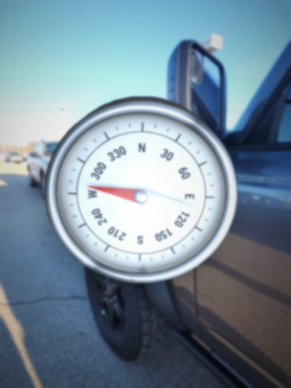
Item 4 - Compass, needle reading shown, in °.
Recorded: 280 °
